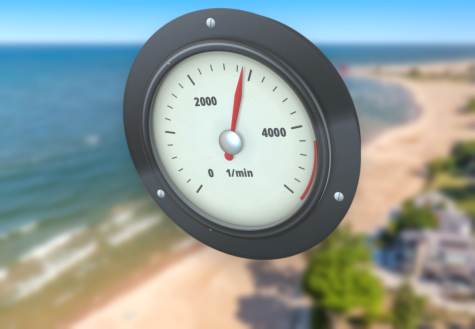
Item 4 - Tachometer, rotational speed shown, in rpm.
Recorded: 2900 rpm
